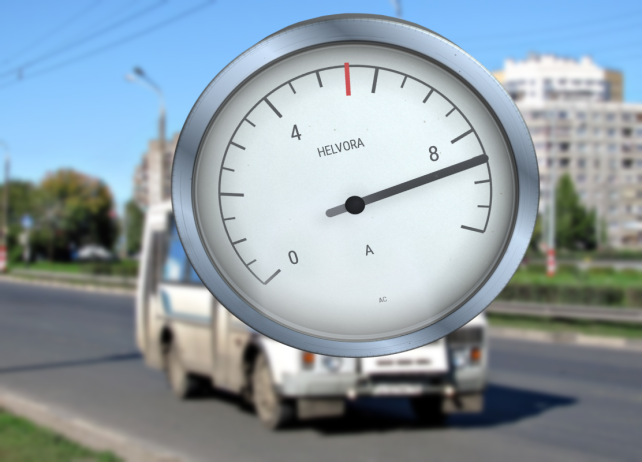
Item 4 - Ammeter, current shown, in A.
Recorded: 8.5 A
